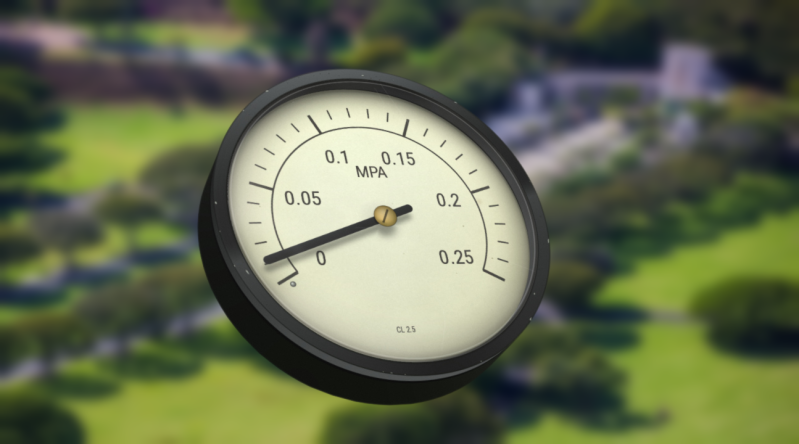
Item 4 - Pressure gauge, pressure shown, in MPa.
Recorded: 0.01 MPa
